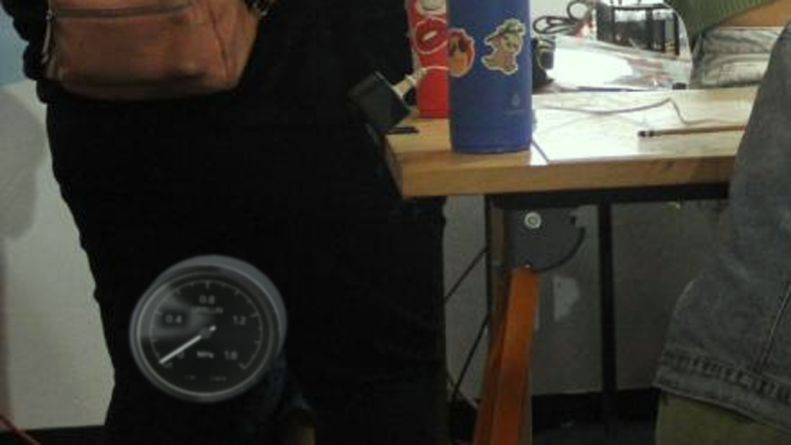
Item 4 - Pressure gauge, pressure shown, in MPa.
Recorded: 0.05 MPa
